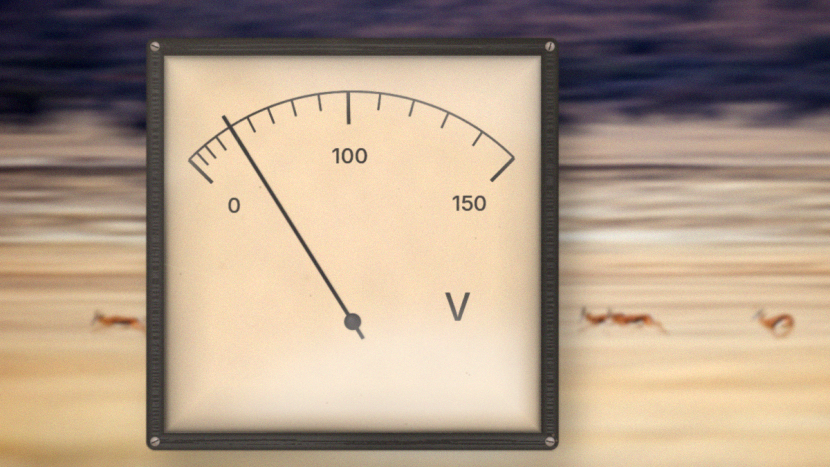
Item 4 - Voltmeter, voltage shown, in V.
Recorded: 50 V
